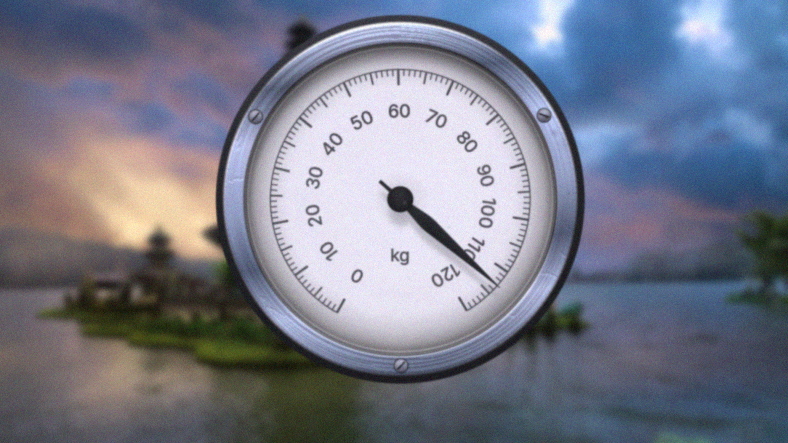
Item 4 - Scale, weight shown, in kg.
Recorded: 113 kg
